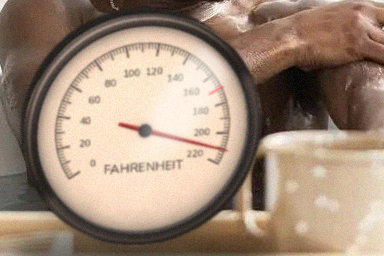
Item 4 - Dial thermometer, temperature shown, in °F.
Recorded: 210 °F
